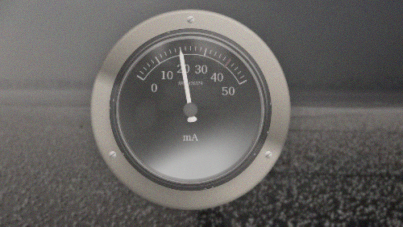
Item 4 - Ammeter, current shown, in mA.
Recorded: 20 mA
